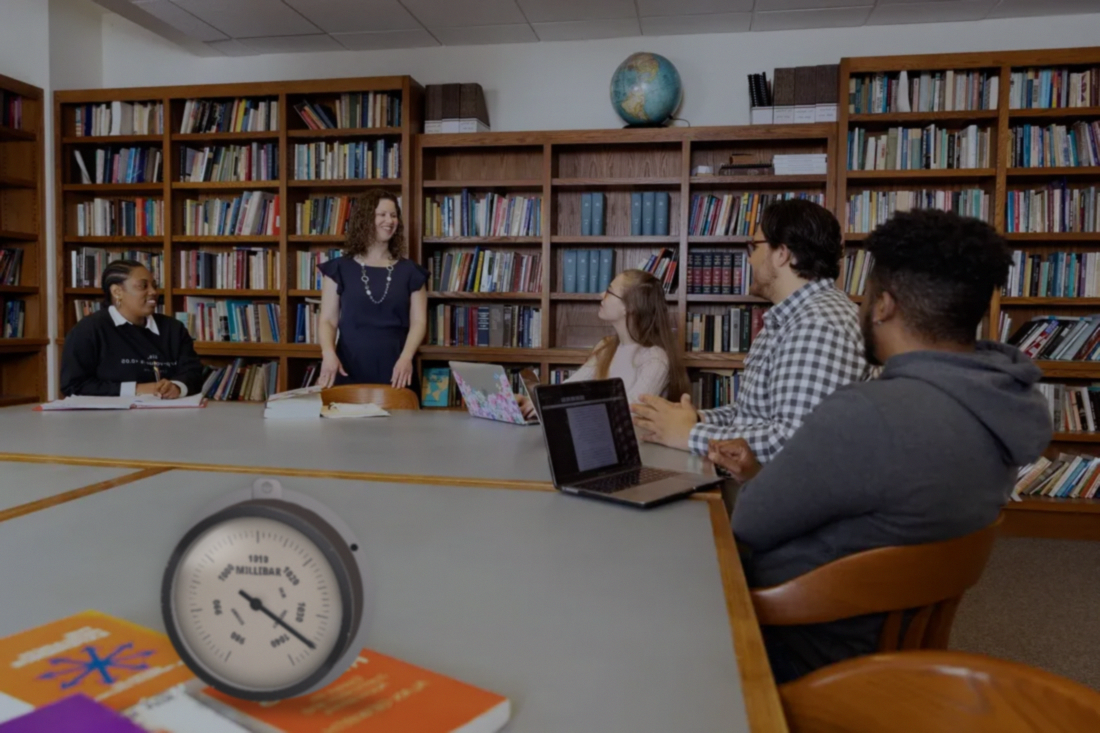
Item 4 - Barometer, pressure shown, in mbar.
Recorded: 1035 mbar
